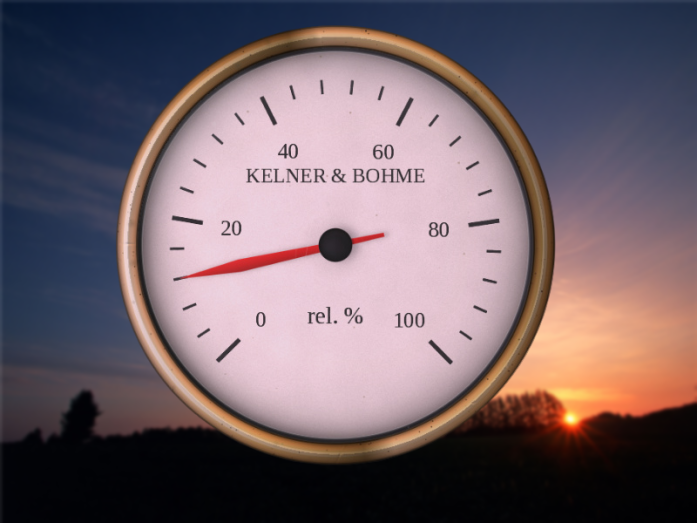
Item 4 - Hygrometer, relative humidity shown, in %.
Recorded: 12 %
